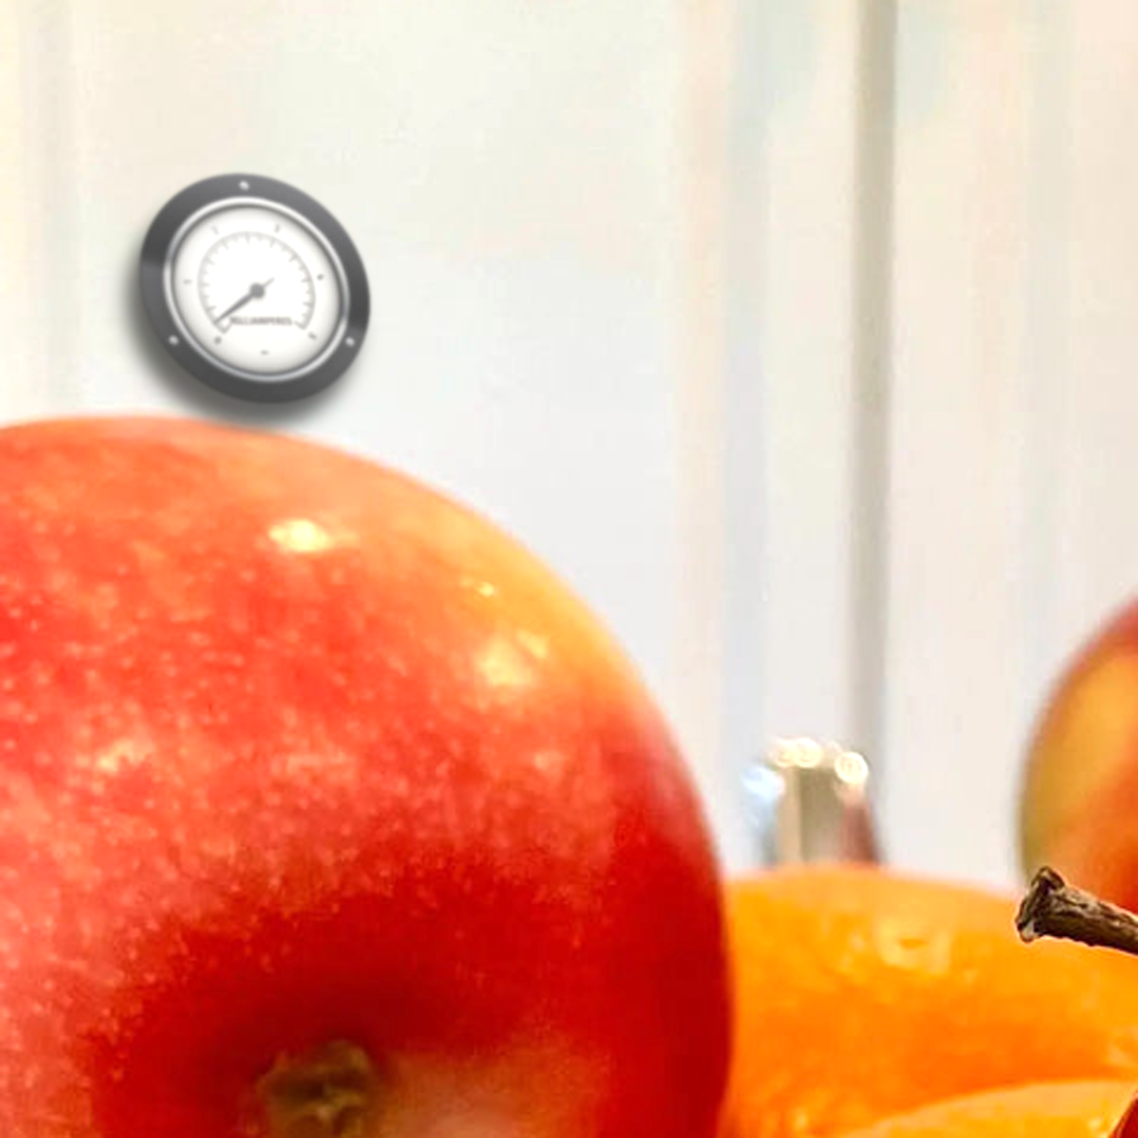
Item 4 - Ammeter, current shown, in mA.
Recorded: 0.25 mA
